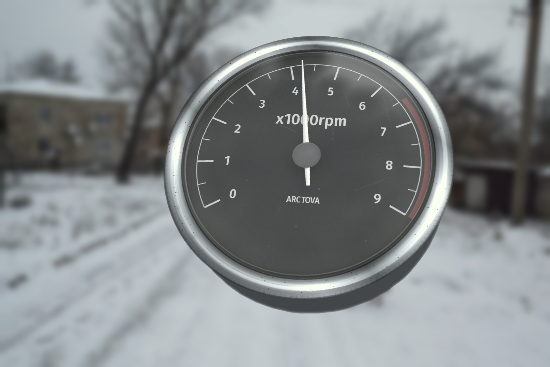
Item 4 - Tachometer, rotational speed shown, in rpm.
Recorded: 4250 rpm
